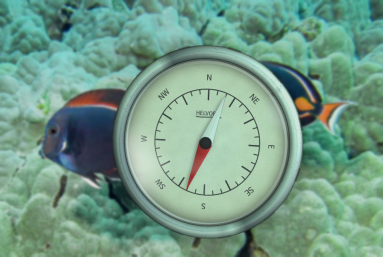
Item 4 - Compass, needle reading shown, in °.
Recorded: 200 °
